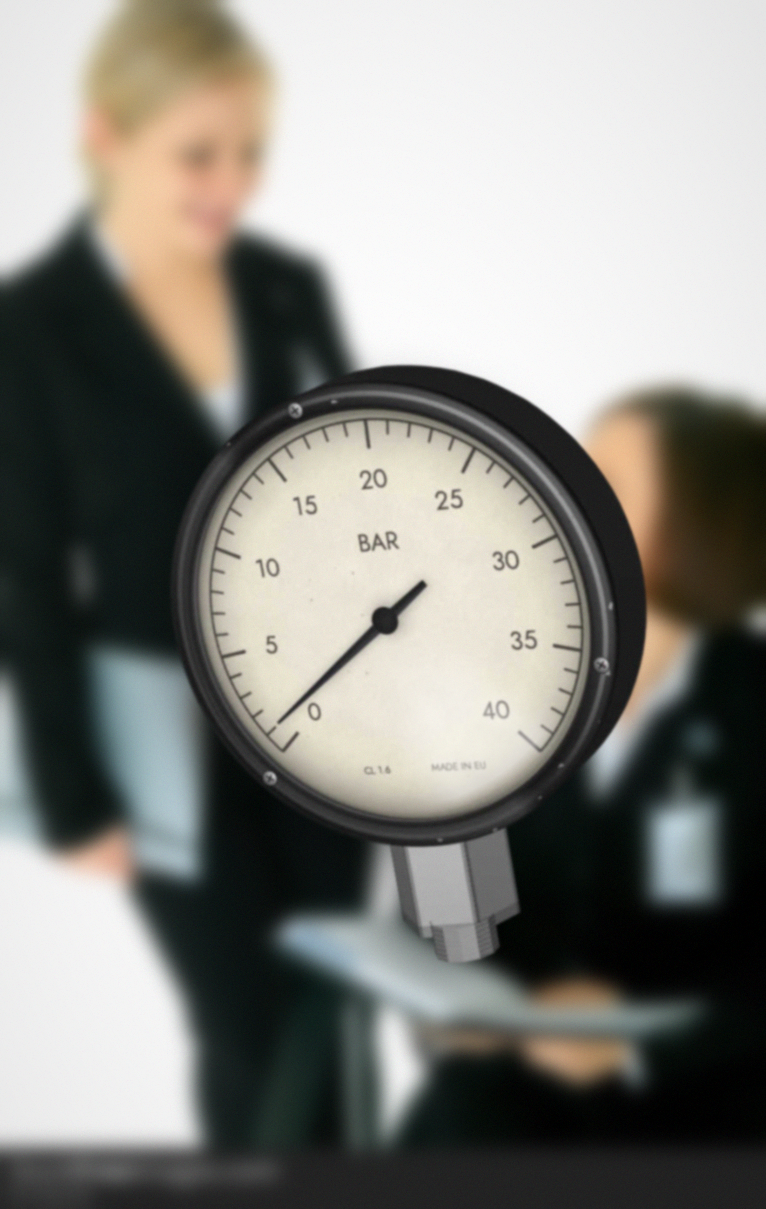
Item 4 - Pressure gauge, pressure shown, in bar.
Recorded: 1 bar
